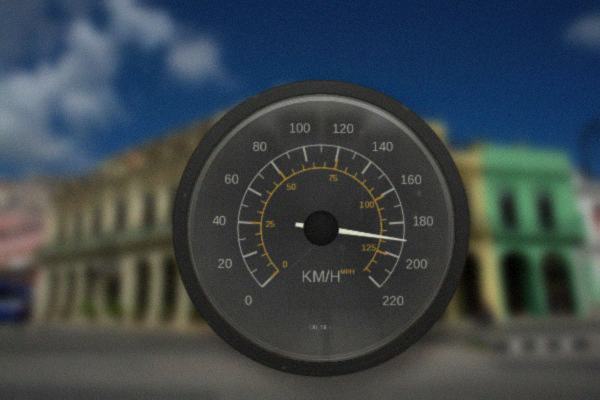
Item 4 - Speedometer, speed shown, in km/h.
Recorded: 190 km/h
